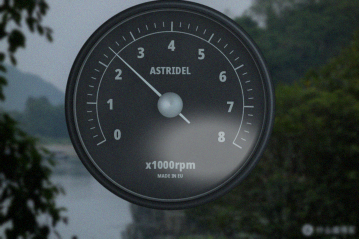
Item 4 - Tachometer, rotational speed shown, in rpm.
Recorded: 2400 rpm
